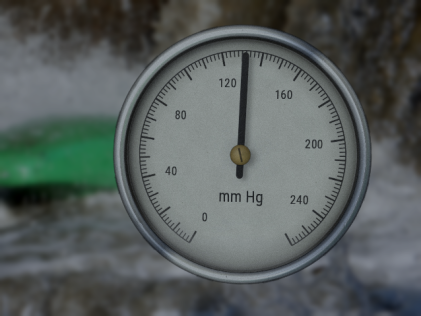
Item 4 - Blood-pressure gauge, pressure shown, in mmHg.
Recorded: 132 mmHg
